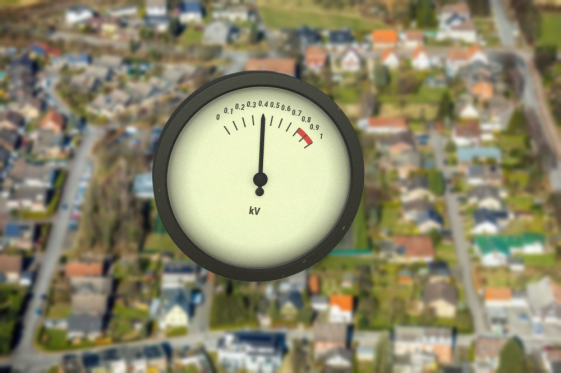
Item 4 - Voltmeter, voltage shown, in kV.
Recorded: 0.4 kV
